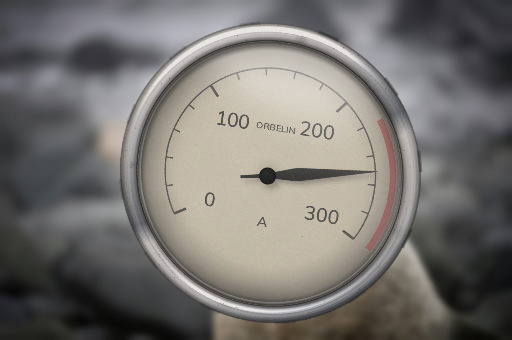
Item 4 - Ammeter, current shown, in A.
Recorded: 250 A
